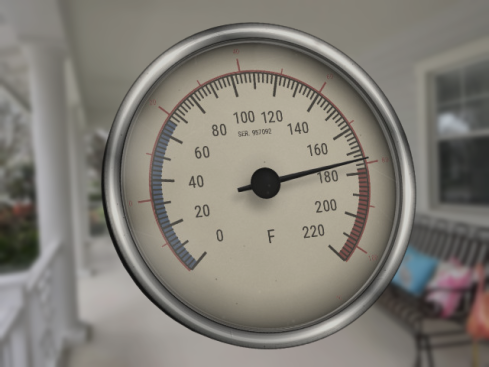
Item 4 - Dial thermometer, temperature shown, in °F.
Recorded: 174 °F
